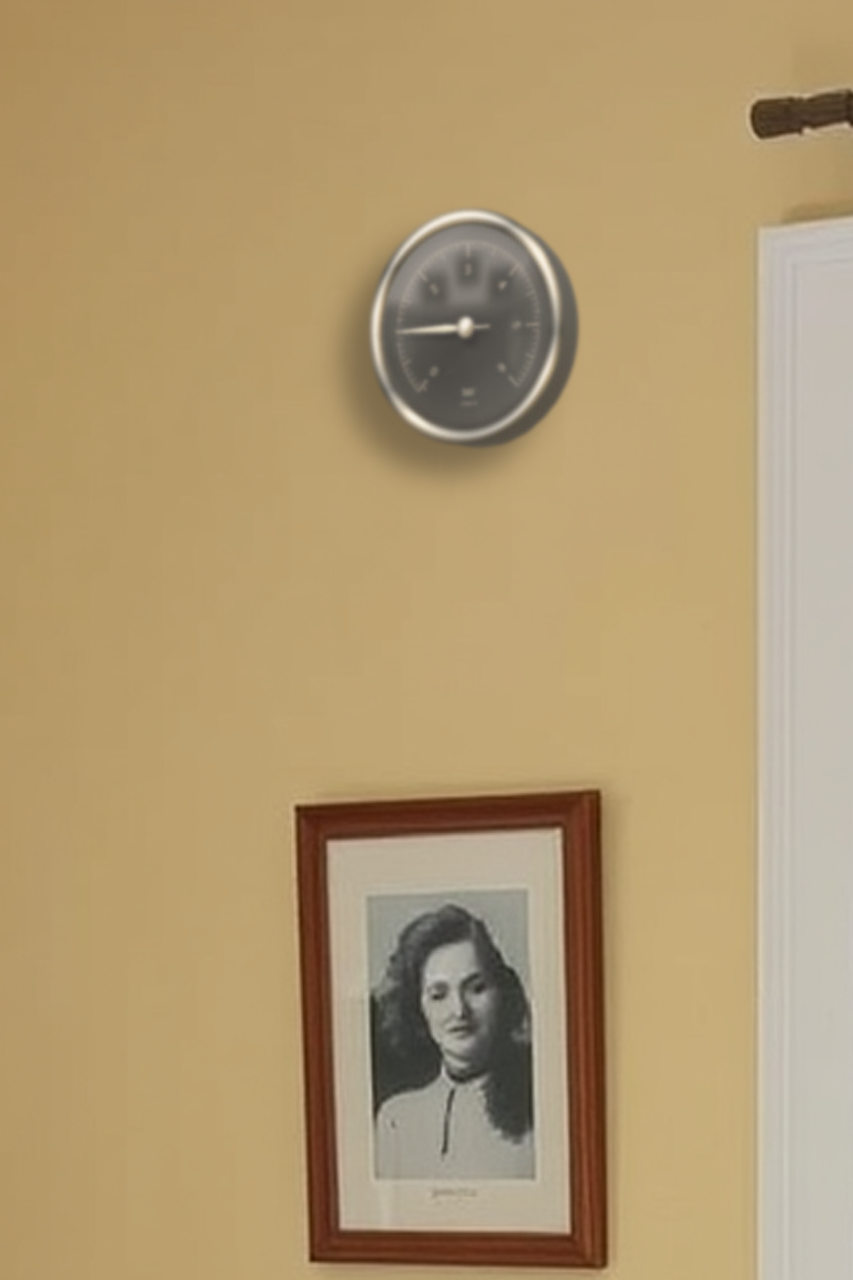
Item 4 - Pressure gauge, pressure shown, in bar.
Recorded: 1 bar
